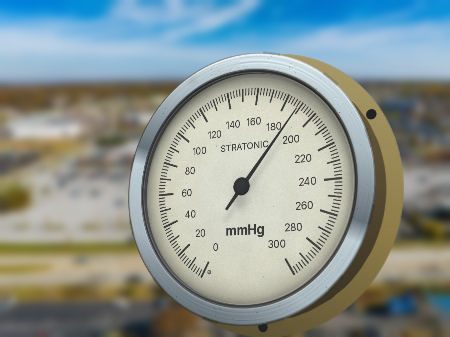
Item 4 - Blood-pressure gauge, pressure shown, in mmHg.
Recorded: 190 mmHg
